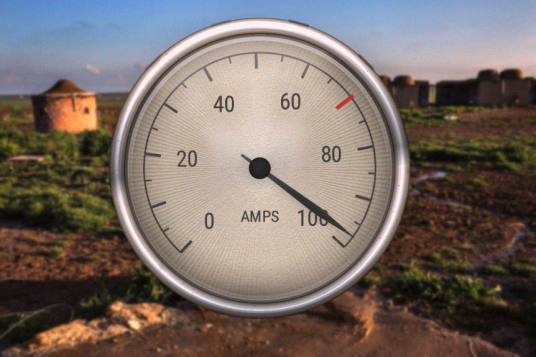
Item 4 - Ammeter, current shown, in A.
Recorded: 97.5 A
